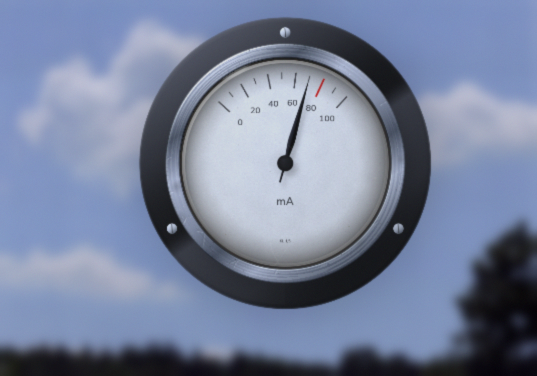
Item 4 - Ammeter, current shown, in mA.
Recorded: 70 mA
